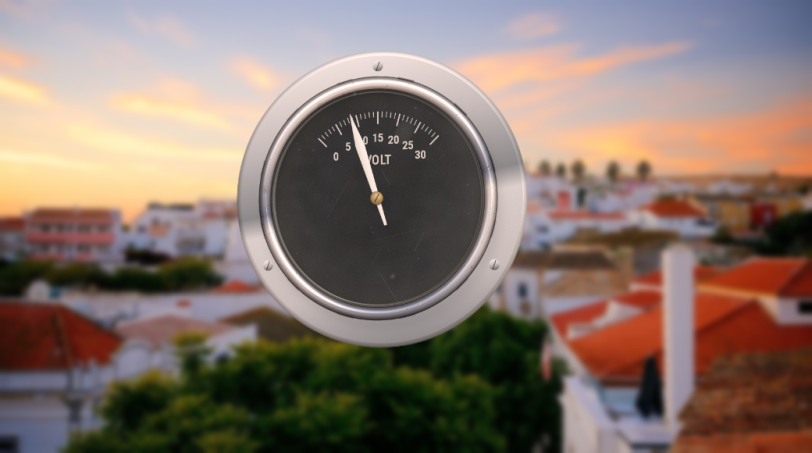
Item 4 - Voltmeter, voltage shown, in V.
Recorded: 9 V
